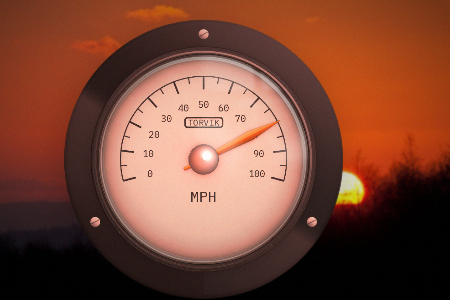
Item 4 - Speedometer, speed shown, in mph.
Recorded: 80 mph
